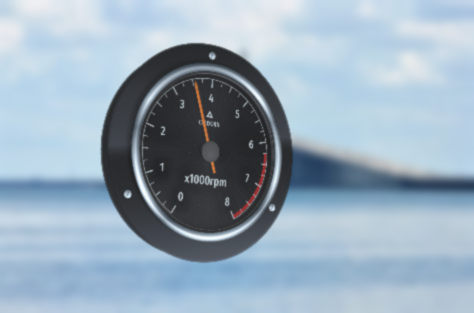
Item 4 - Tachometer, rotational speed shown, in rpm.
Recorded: 3500 rpm
